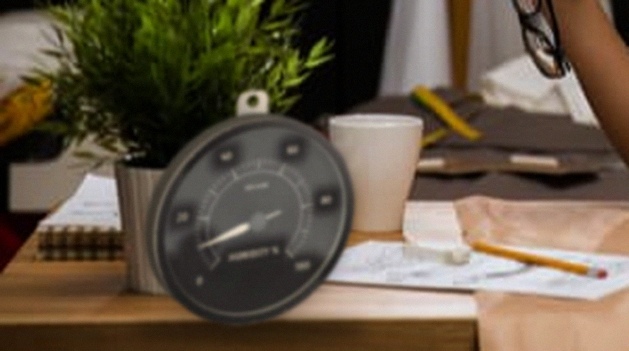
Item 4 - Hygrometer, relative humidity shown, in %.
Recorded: 10 %
